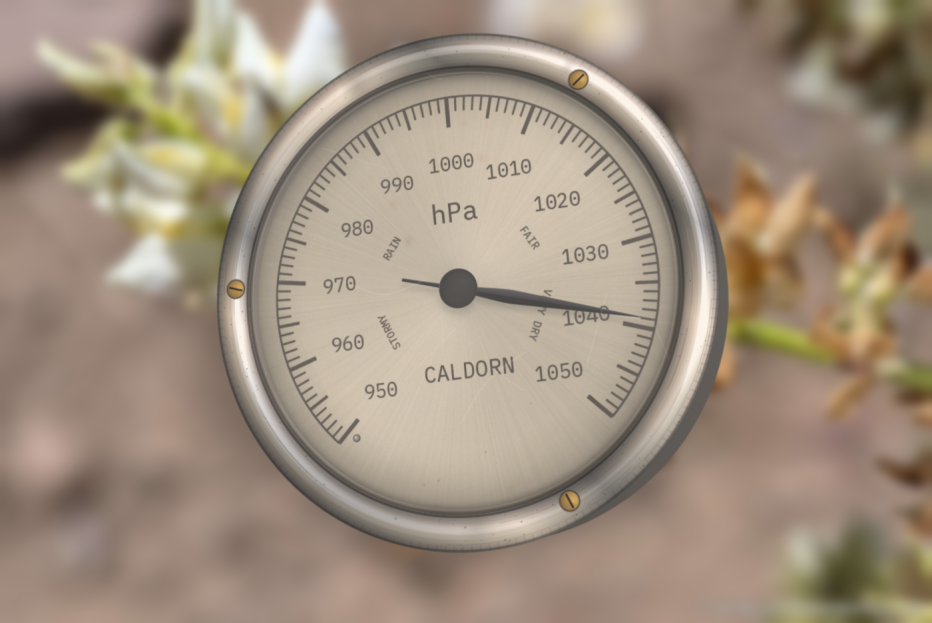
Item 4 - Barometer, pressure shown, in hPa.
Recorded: 1039 hPa
